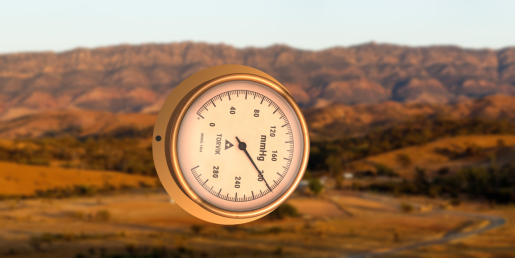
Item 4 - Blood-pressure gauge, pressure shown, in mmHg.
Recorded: 200 mmHg
